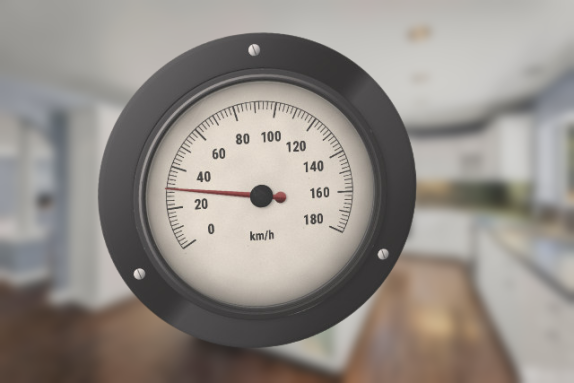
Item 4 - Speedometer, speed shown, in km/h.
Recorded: 30 km/h
